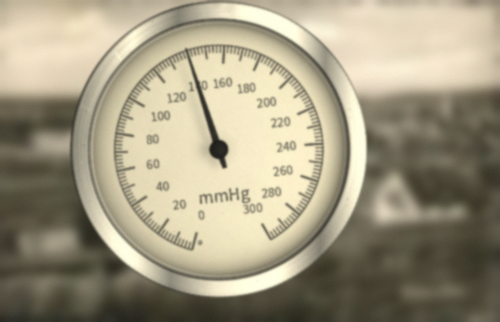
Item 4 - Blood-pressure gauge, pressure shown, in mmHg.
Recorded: 140 mmHg
